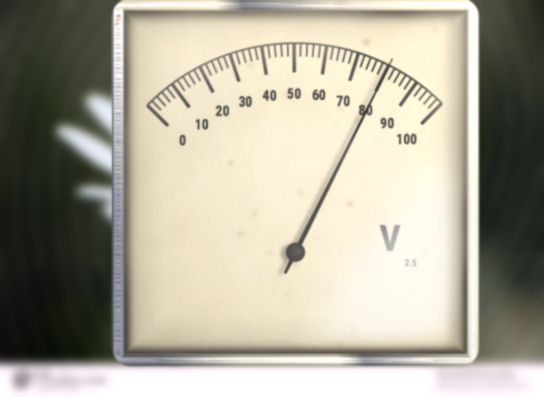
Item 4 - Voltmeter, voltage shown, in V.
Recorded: 80 V
